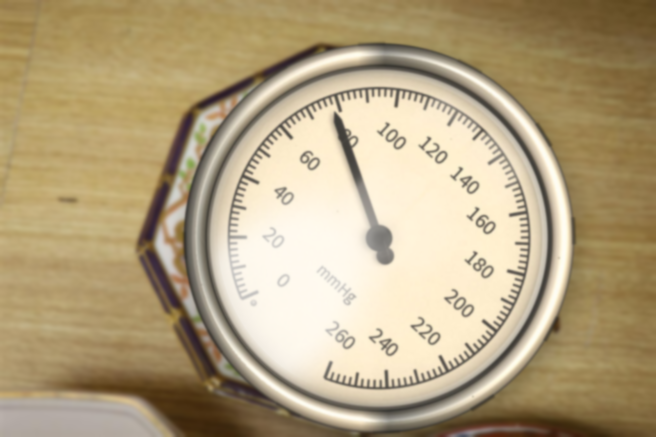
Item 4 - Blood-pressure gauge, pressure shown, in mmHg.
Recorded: 78 mmHg
